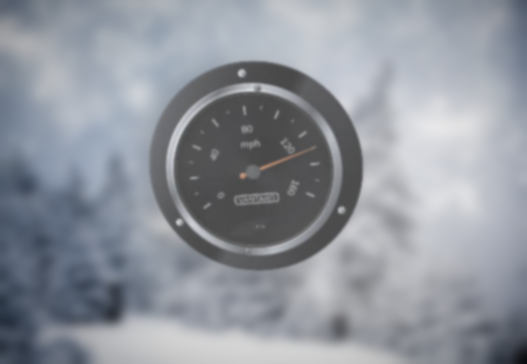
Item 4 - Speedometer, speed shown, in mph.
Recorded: 130 mph
